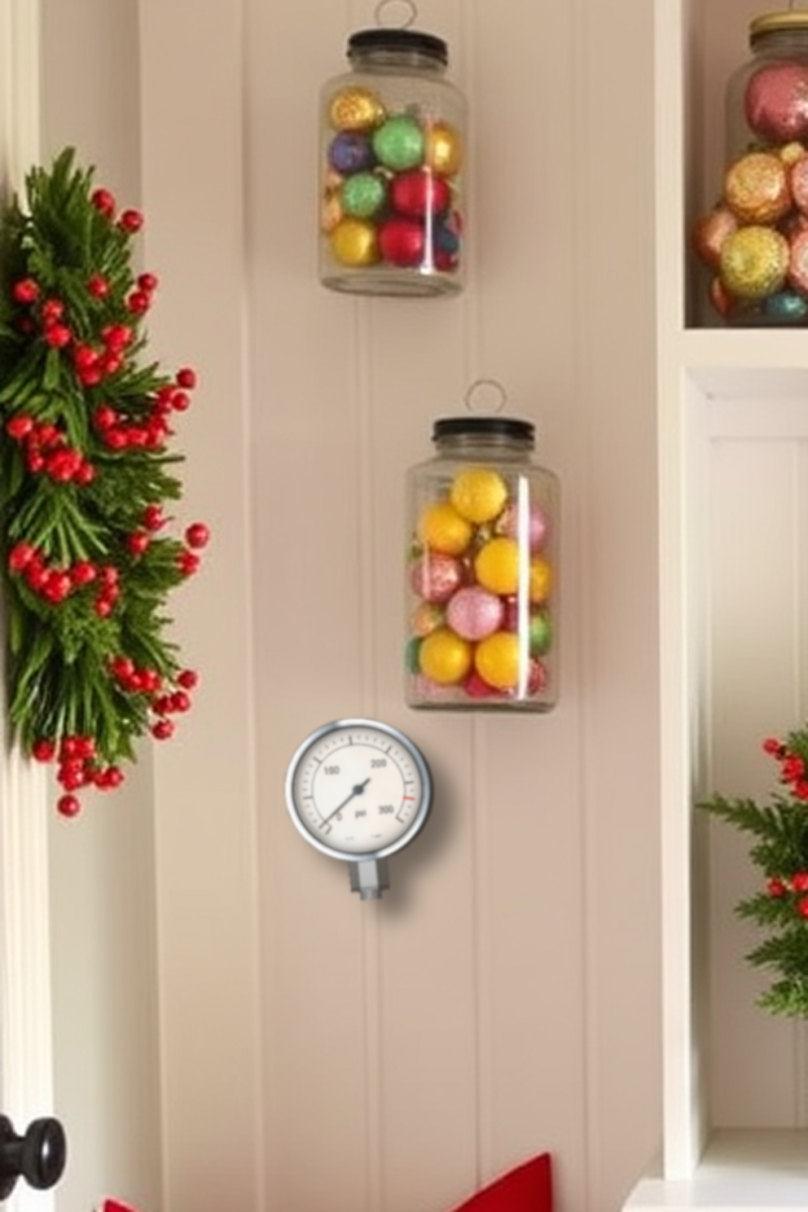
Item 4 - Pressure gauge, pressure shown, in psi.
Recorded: 10 psi
